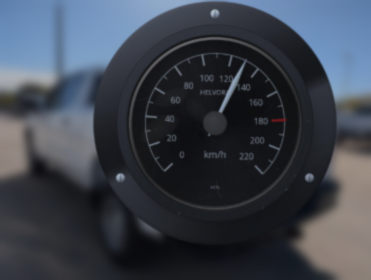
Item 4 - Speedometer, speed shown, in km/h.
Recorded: 130 km/h
